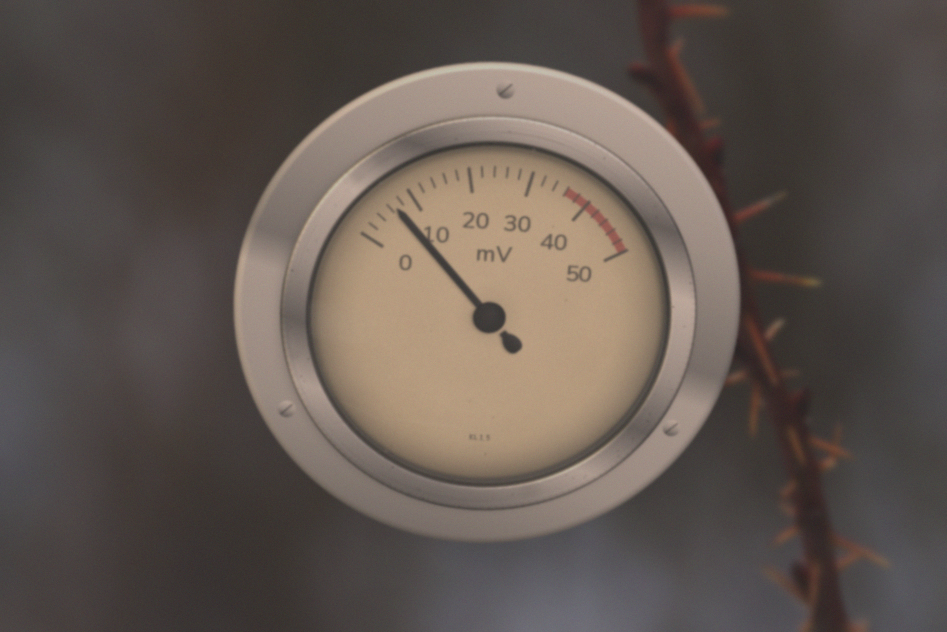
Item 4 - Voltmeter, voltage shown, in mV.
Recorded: 7 mV
